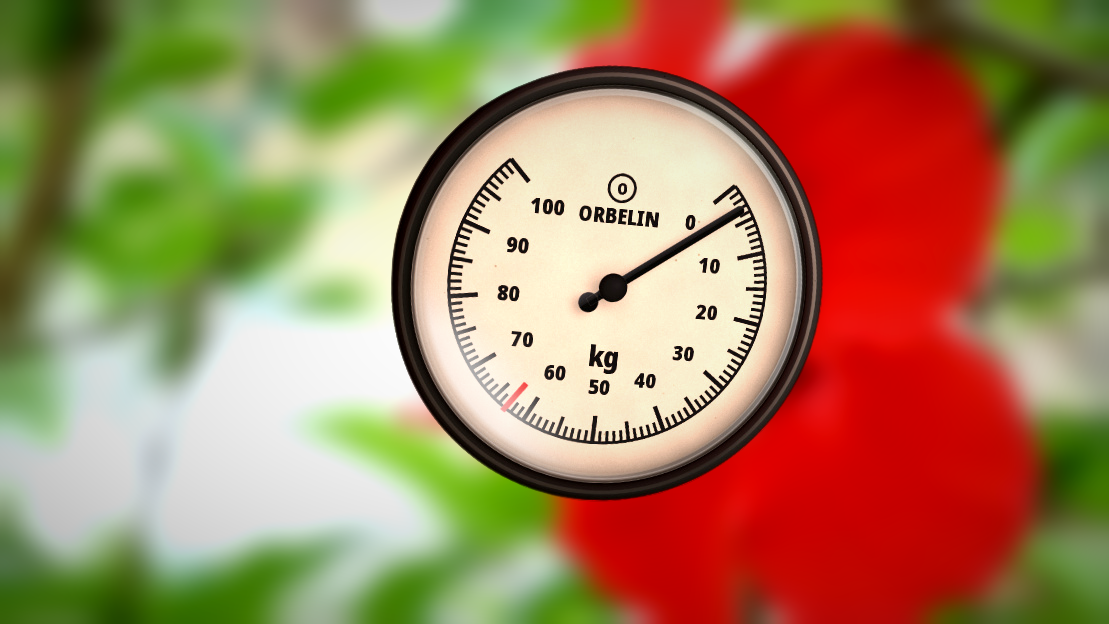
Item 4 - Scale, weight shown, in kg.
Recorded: 3 kg
